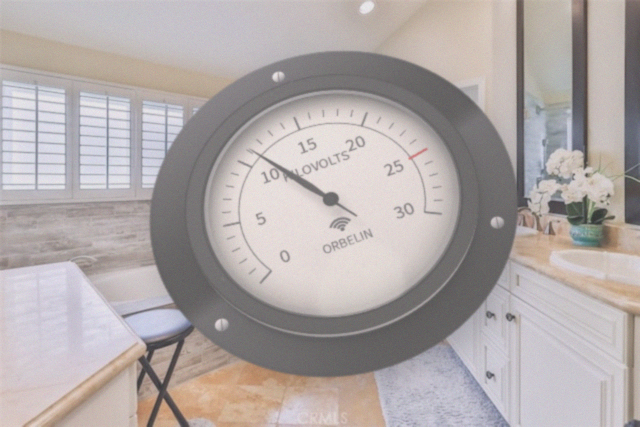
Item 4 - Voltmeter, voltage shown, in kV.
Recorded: 11 kV
